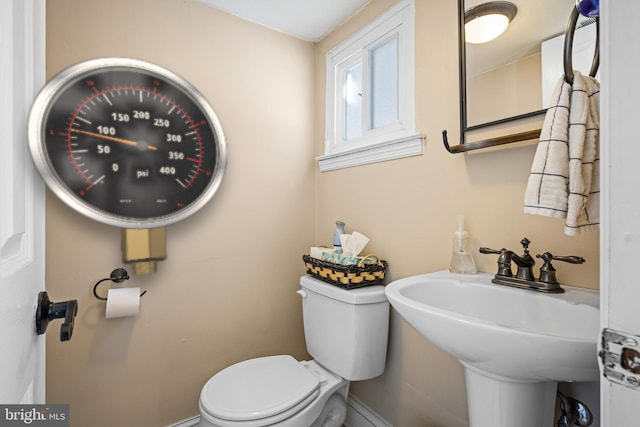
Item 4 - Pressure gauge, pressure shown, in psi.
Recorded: 80 psi
